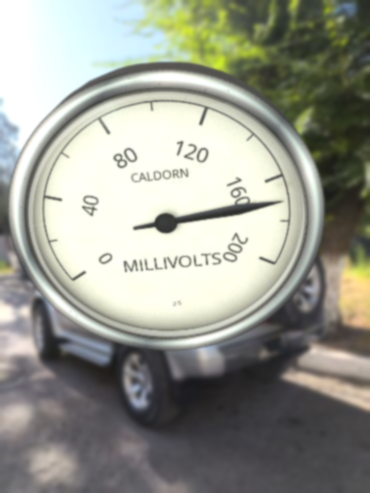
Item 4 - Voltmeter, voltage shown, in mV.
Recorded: 170 mV
